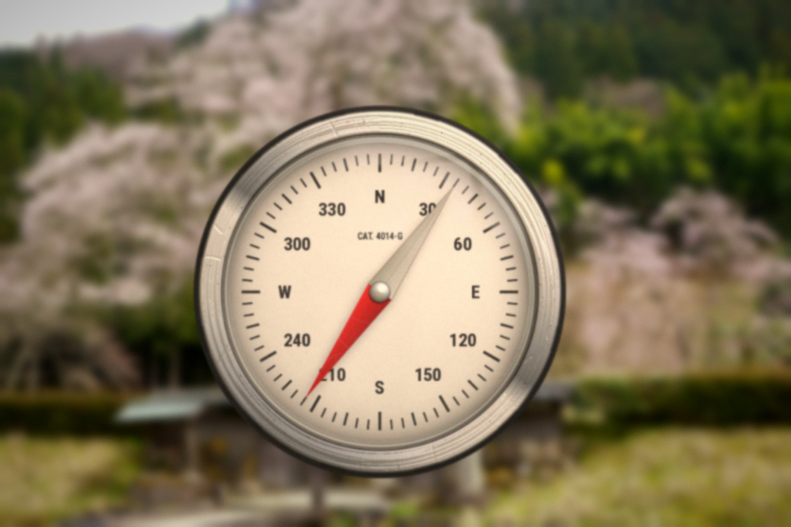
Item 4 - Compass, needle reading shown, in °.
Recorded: 215 °
